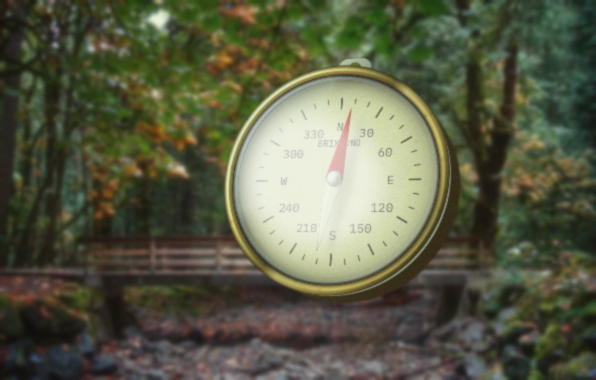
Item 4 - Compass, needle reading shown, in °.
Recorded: 10 °
